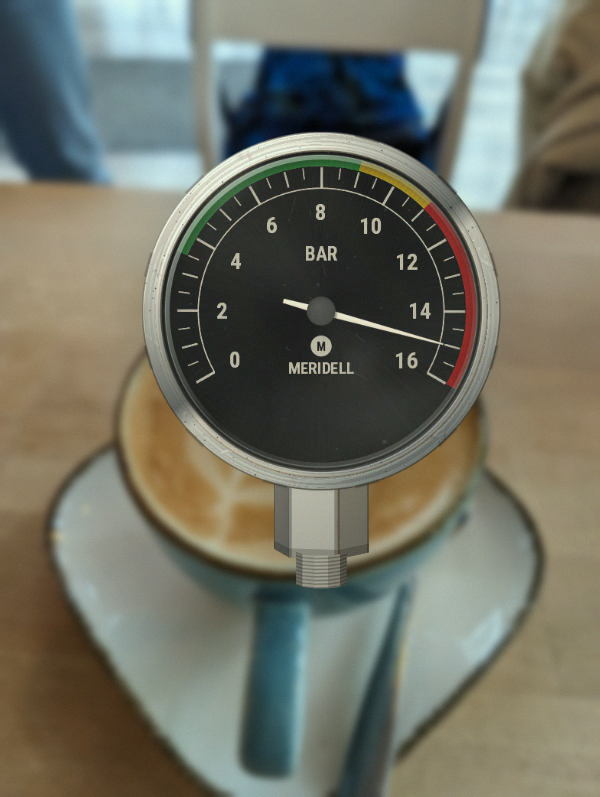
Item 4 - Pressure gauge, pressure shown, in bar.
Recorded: 15 bar
